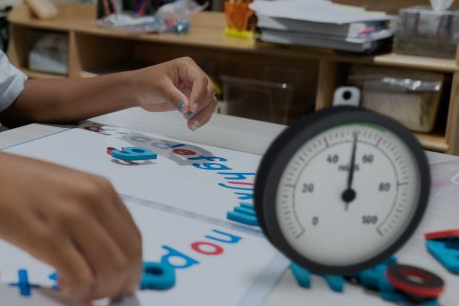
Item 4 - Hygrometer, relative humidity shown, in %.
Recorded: 50 %
